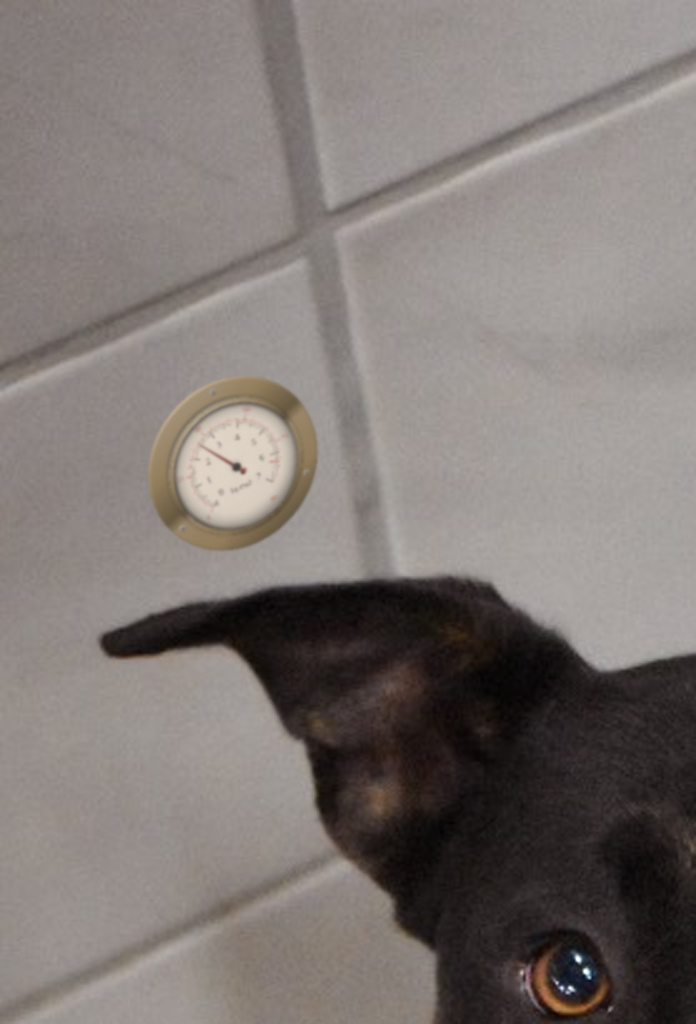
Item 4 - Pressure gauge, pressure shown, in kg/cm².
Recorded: 2.5 kg/cm²
